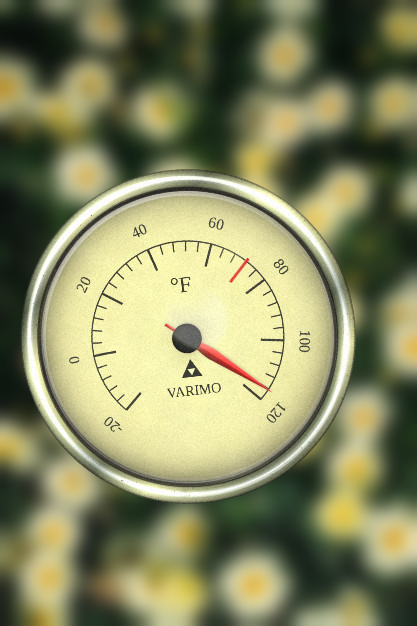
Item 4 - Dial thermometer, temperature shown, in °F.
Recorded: 116 °F
